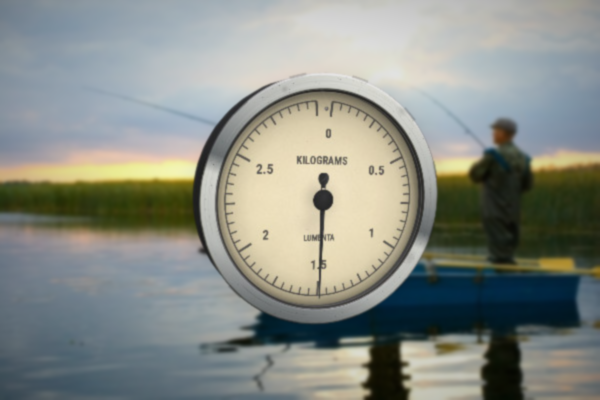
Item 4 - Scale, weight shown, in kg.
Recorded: 1.5 kg
